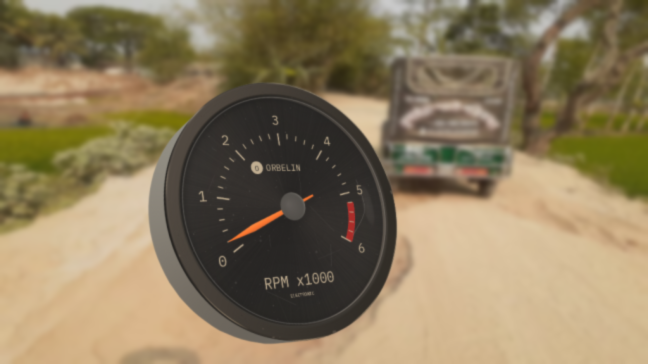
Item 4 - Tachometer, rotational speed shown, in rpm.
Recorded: 200 rpm
